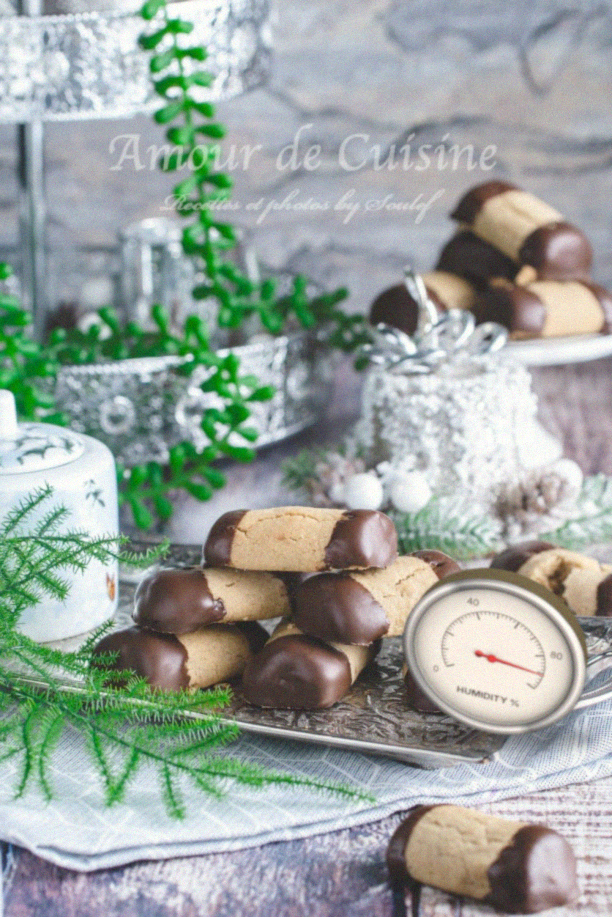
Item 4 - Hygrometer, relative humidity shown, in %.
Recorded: 90 %
